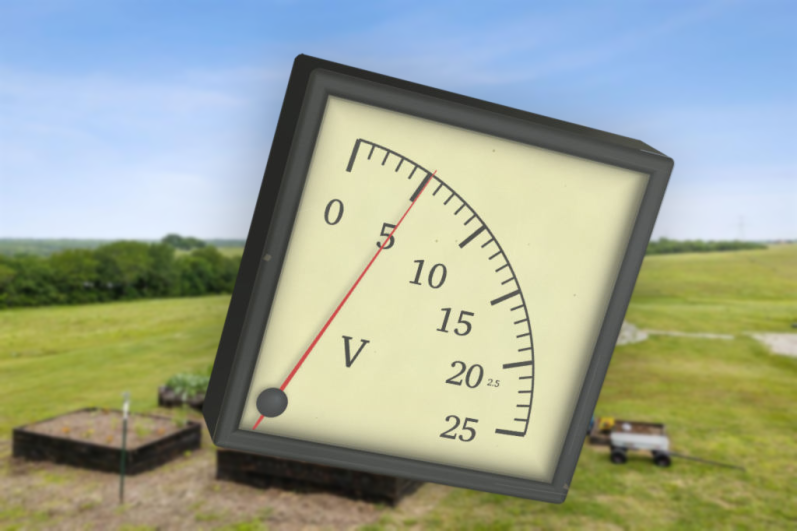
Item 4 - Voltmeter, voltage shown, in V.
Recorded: 5 V
